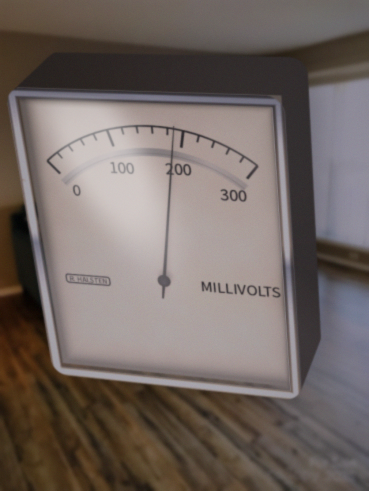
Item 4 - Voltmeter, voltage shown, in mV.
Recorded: 190 mV
